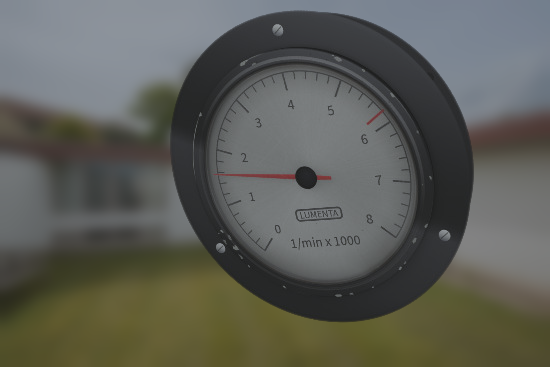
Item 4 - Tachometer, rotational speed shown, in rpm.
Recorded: 1600 rpm
